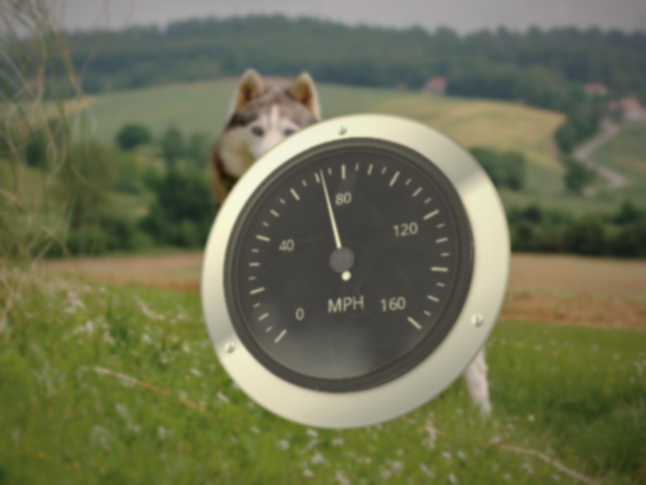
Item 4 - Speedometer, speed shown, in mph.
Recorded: 72.5 mph
